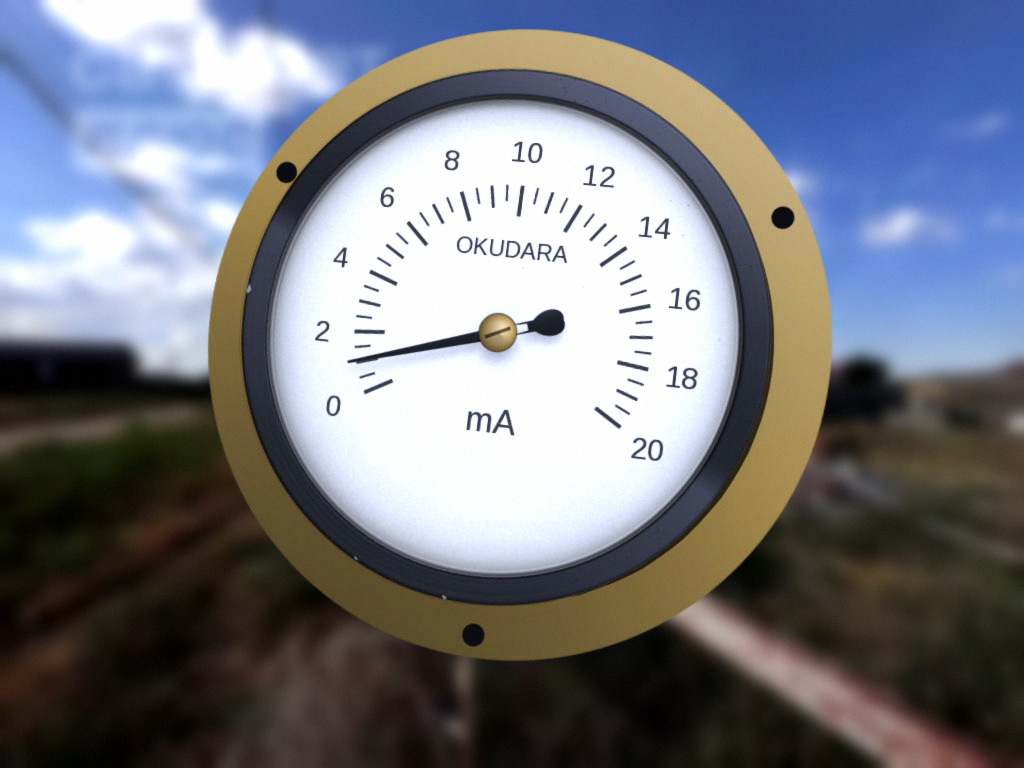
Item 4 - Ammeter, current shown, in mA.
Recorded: 1 mA
